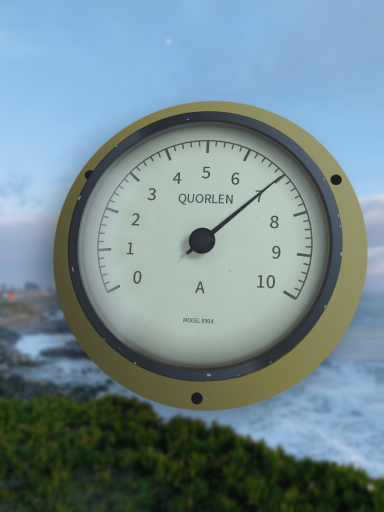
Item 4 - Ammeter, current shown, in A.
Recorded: 7 A
